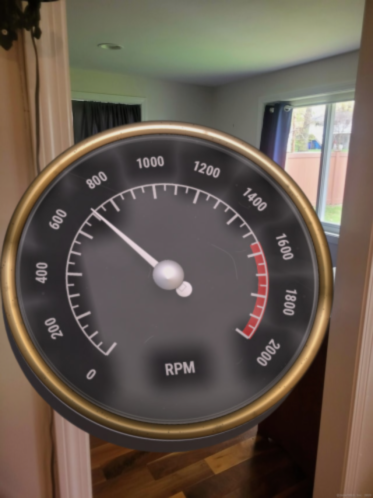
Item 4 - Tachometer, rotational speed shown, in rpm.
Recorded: 700 rpm
